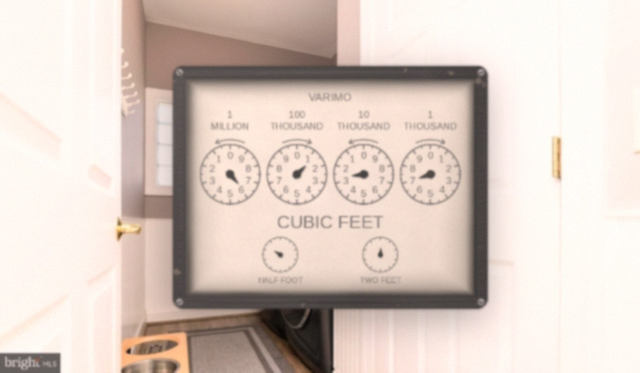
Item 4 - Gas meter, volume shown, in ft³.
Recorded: 612700 ft³
